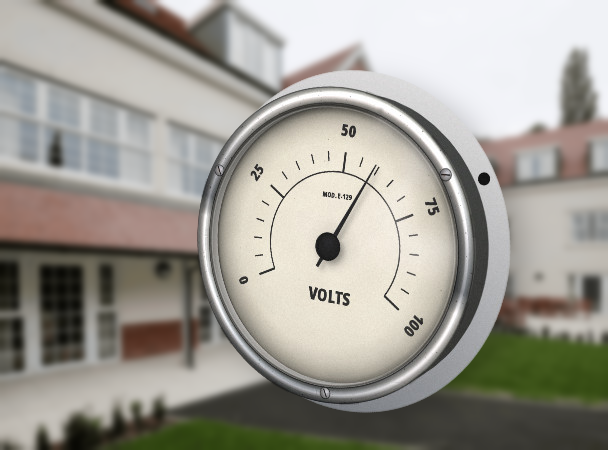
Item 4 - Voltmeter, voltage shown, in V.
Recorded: 60 V
